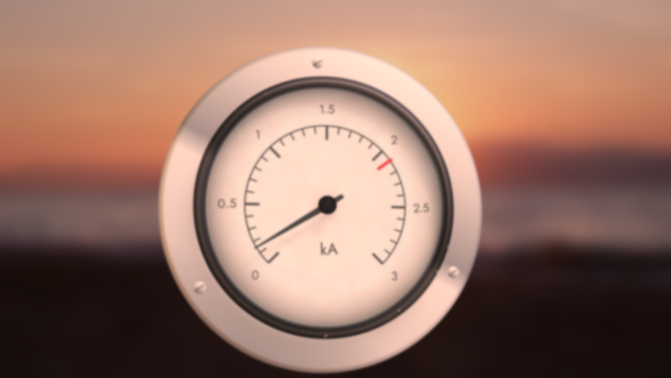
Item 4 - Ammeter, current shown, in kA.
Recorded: 0.15 kA
